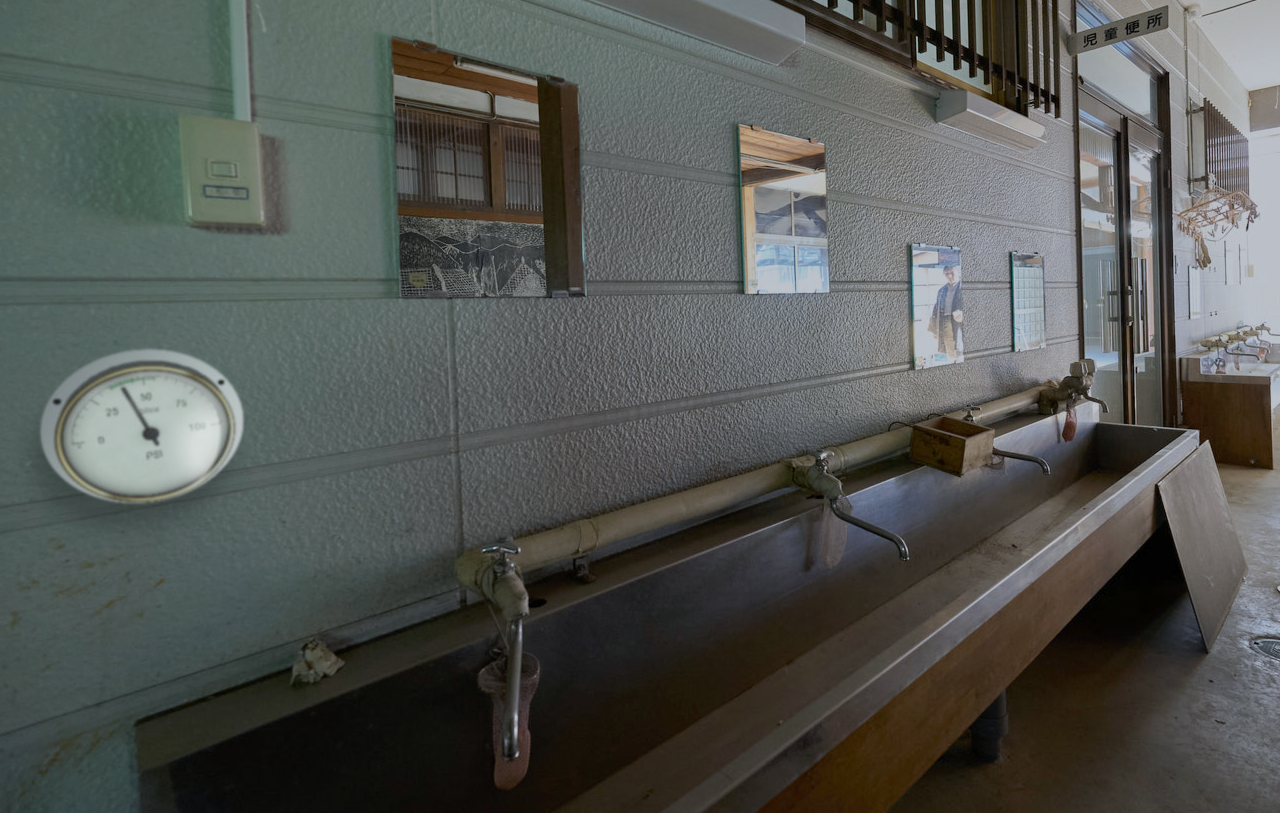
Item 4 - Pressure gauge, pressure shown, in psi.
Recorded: 40 psi
